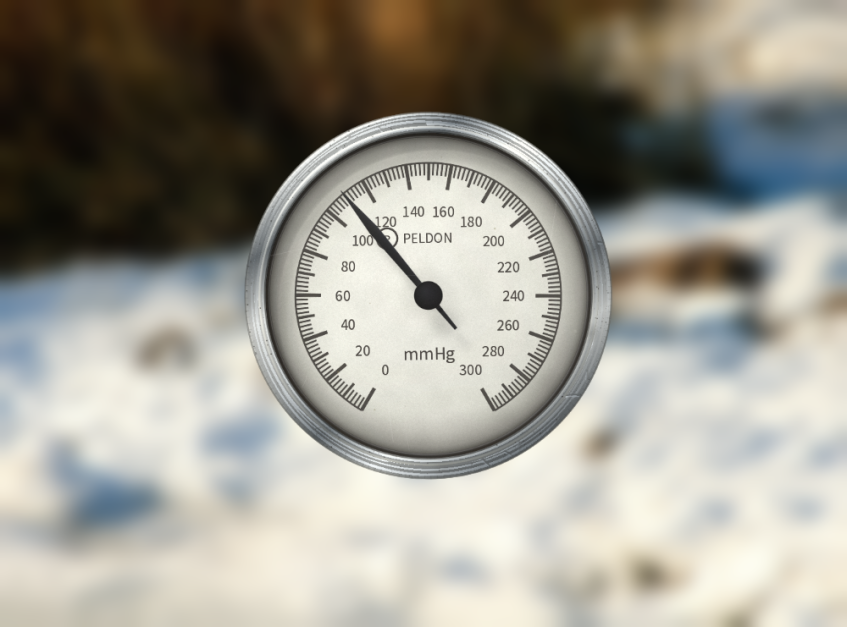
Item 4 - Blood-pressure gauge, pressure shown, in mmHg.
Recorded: 110 mmHg
